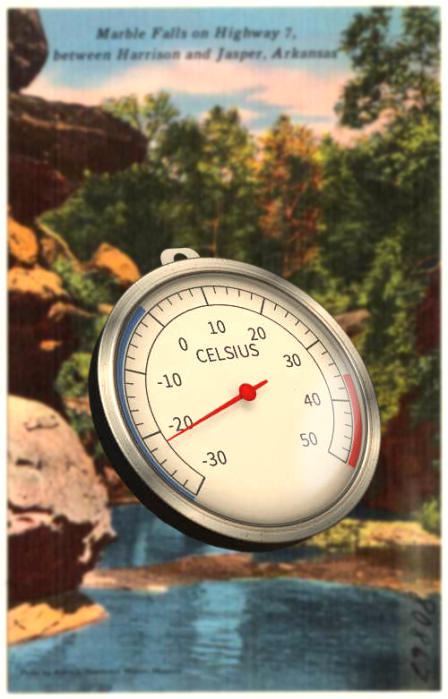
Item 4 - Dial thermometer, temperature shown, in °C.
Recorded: -22 °C
